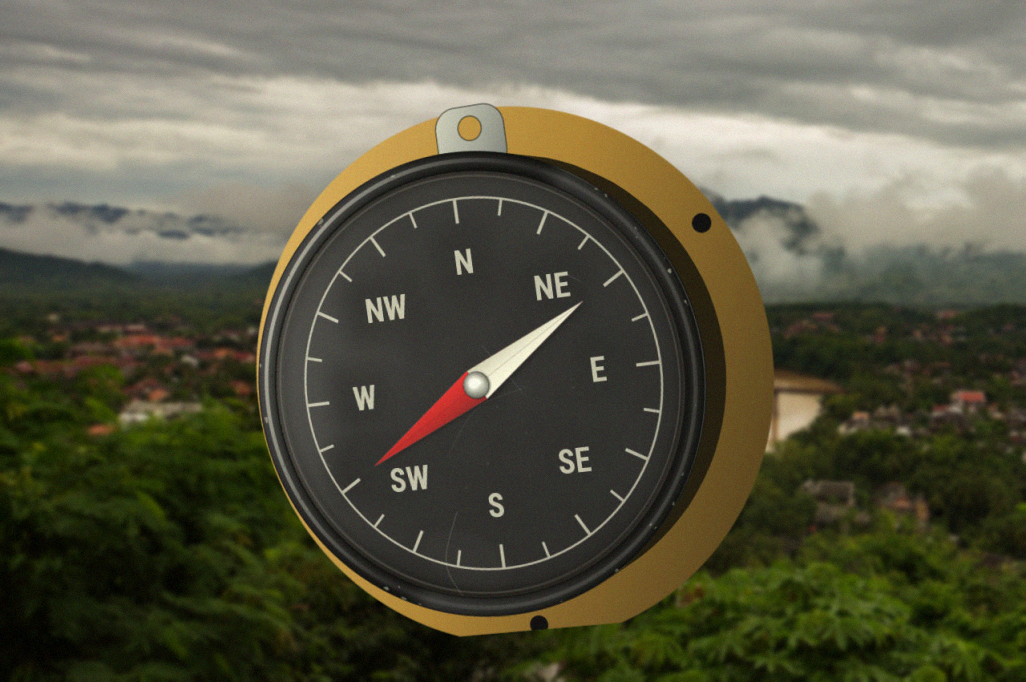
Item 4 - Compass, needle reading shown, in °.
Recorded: 240 °
